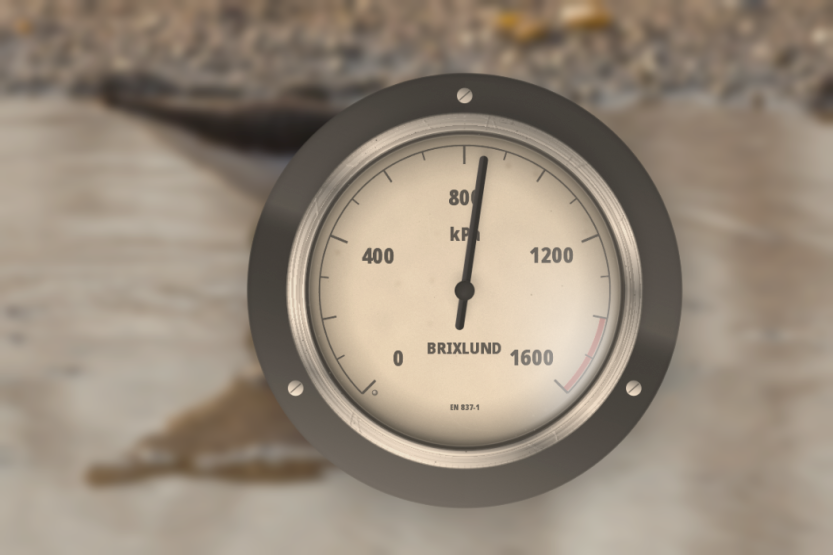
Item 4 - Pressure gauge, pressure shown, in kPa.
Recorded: 850 kPa
